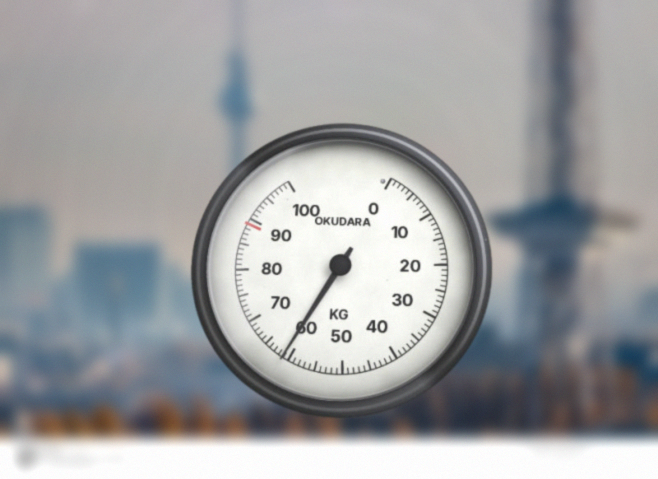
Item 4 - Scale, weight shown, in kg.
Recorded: 61 kg
